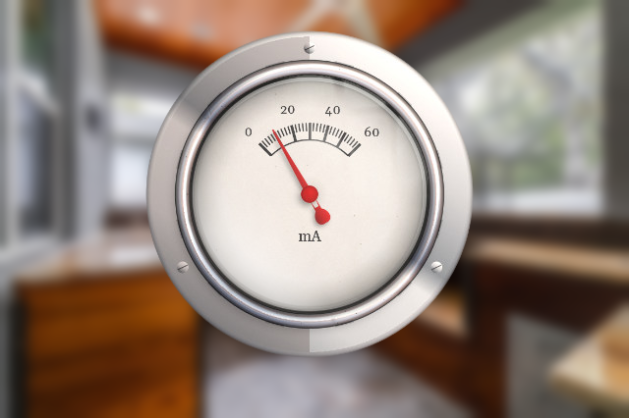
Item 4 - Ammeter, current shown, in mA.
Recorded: 10 mA
